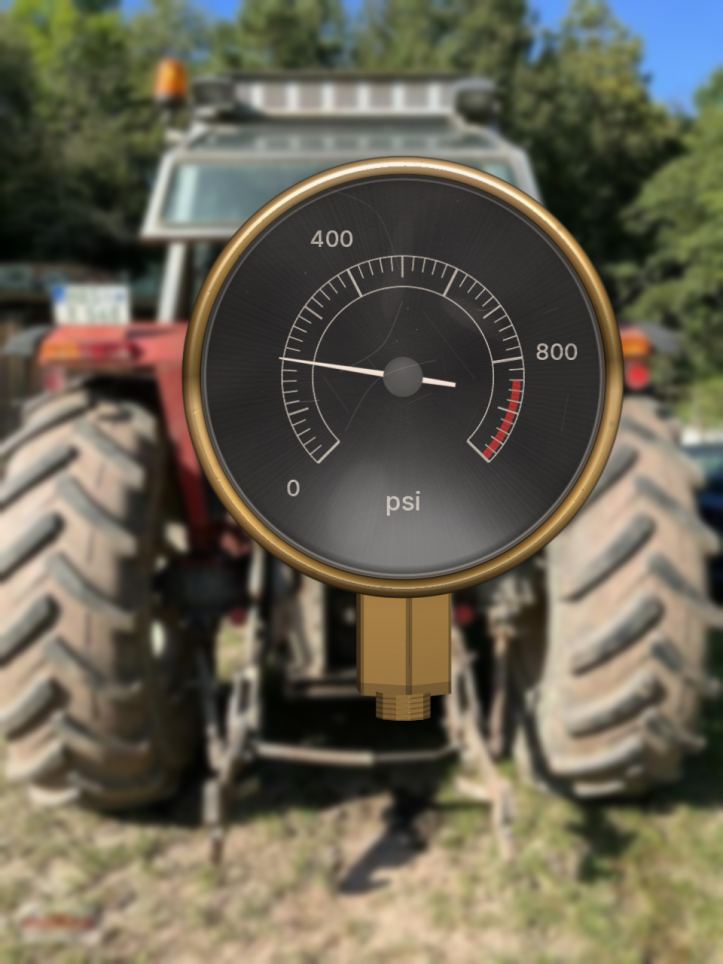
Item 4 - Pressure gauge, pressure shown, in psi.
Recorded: 200 psi
